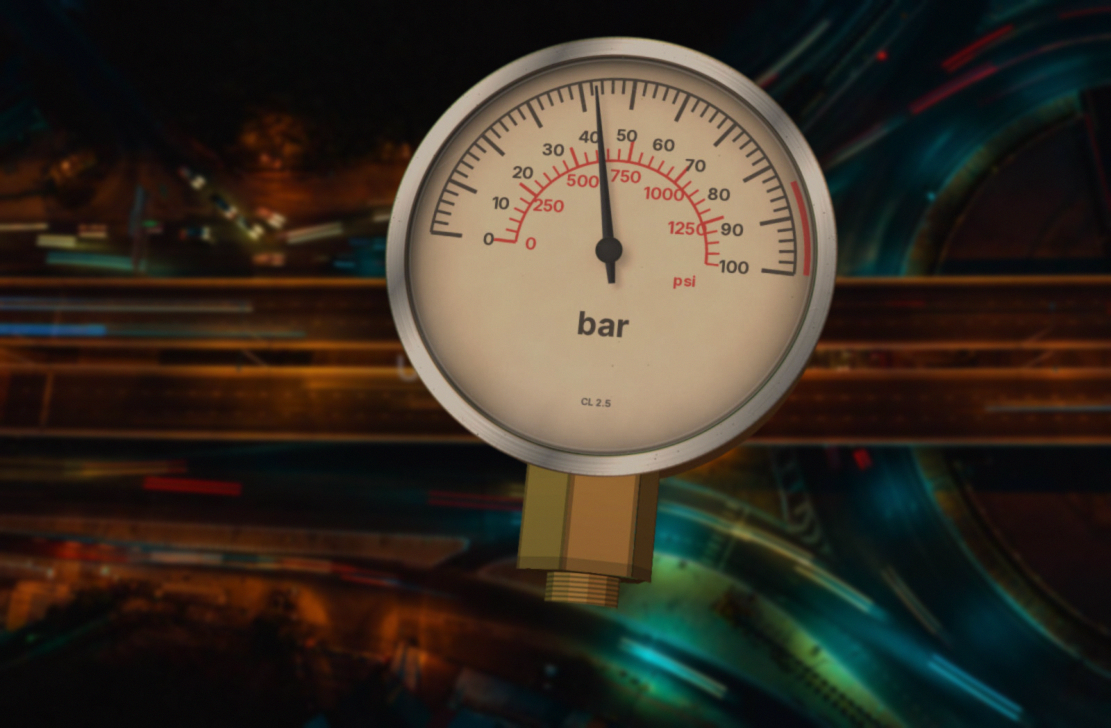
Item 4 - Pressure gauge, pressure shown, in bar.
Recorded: 43 bar
